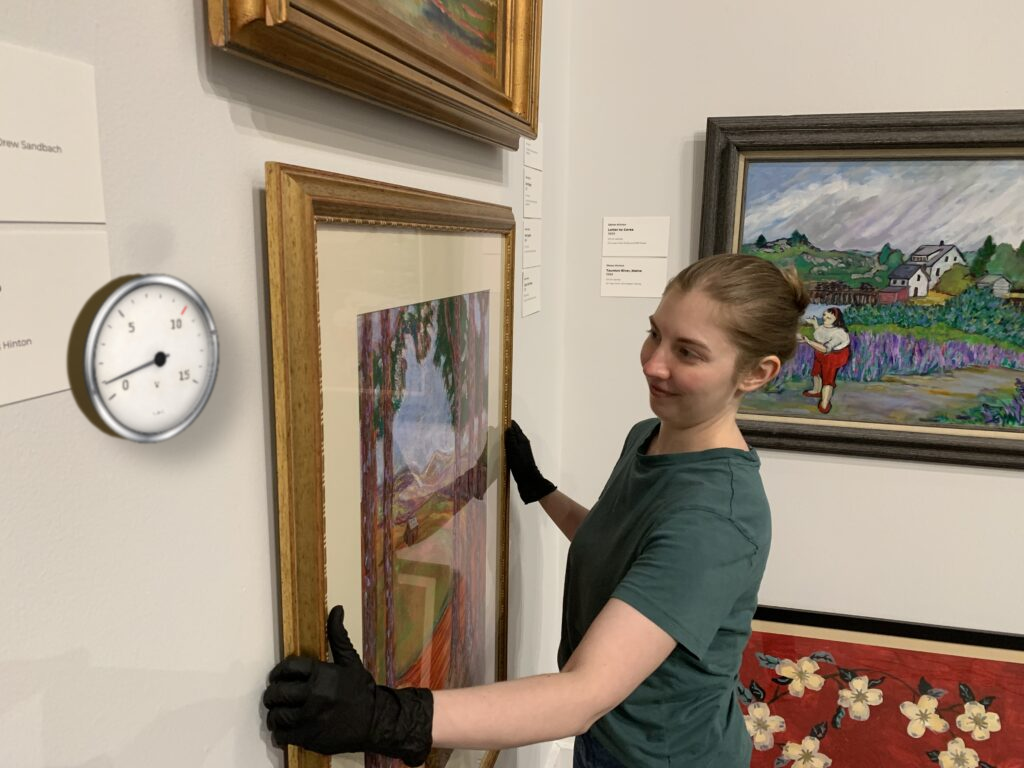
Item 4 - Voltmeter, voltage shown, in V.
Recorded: 1 V
